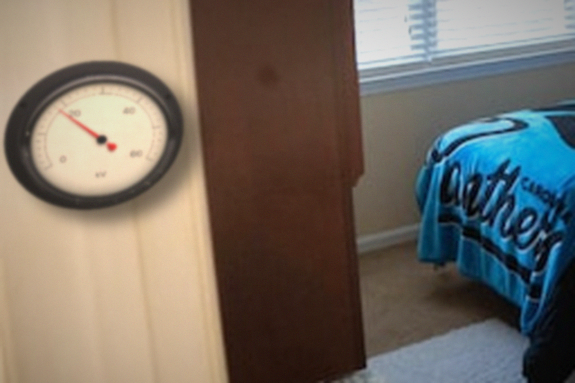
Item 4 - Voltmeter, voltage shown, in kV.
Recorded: 18 kV
